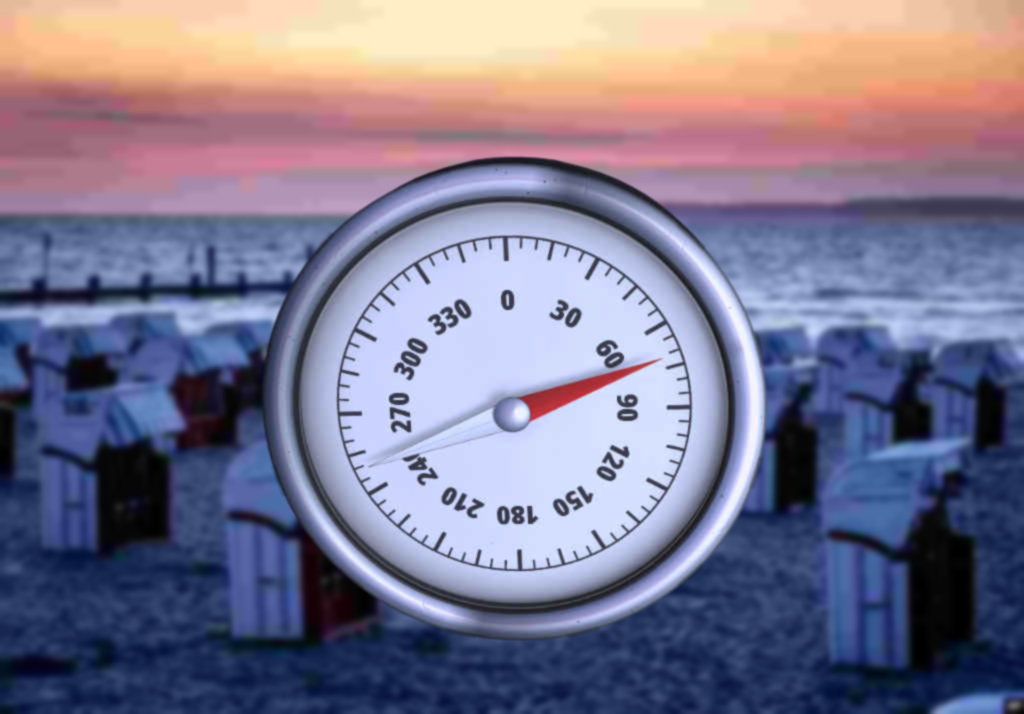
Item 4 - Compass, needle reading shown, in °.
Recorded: 70 °
